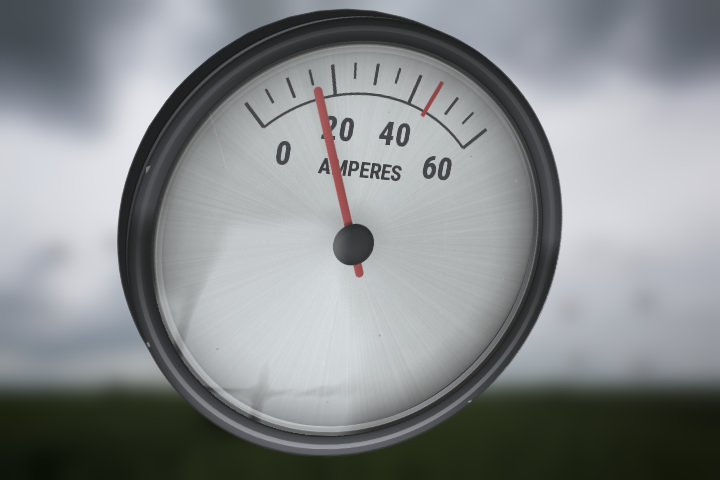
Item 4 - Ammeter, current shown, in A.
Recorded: 15 A
